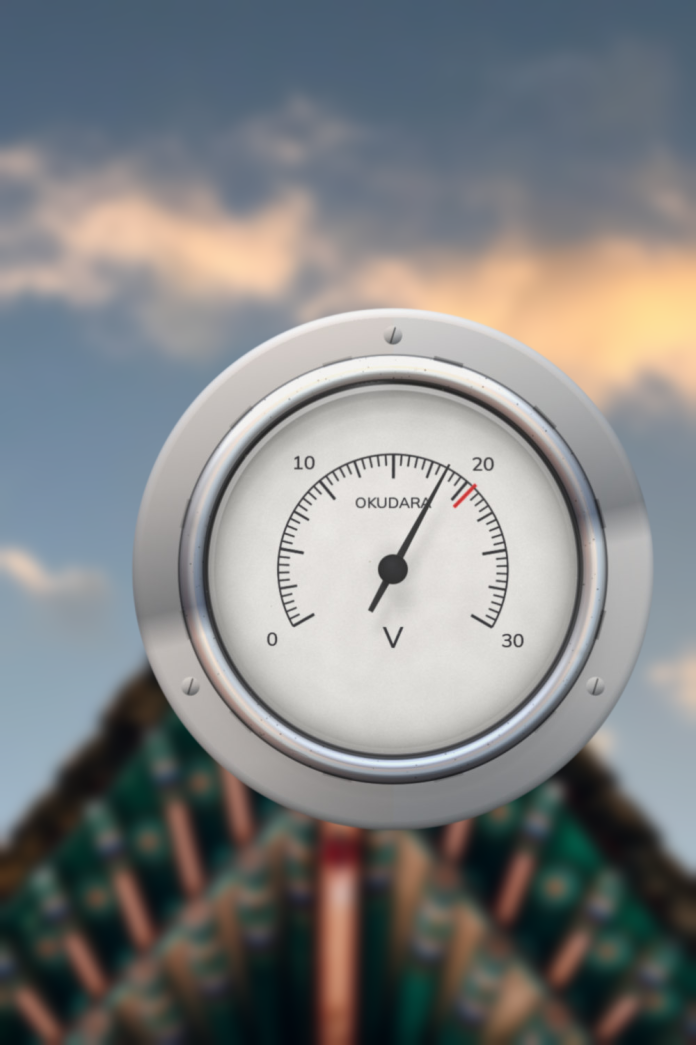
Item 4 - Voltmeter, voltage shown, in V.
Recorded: 18.5 V
